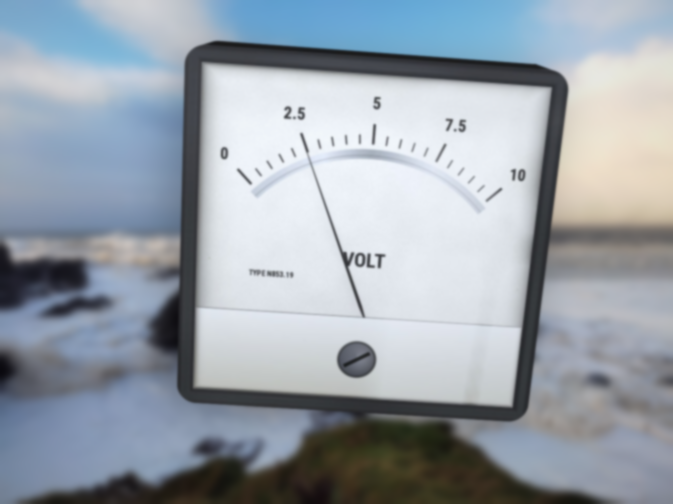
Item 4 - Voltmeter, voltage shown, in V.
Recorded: 2.5 V
